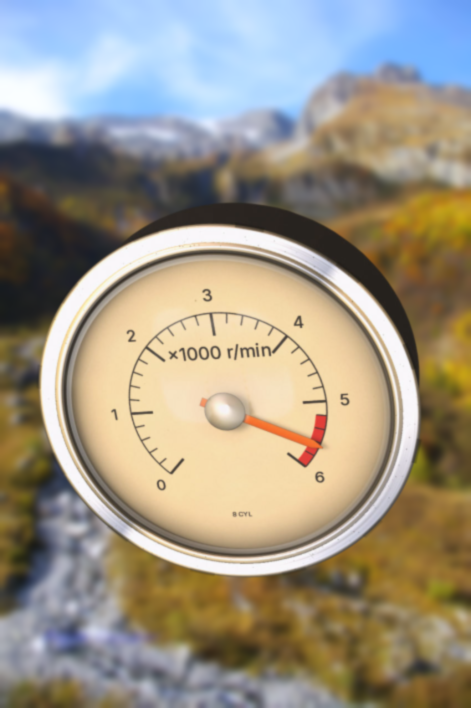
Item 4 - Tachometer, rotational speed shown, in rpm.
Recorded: 5600 rpm
